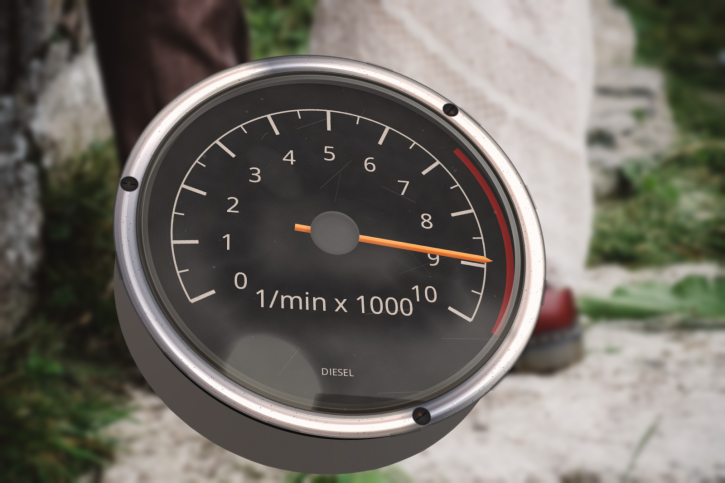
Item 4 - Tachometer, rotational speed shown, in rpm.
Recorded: 9000 rpm
